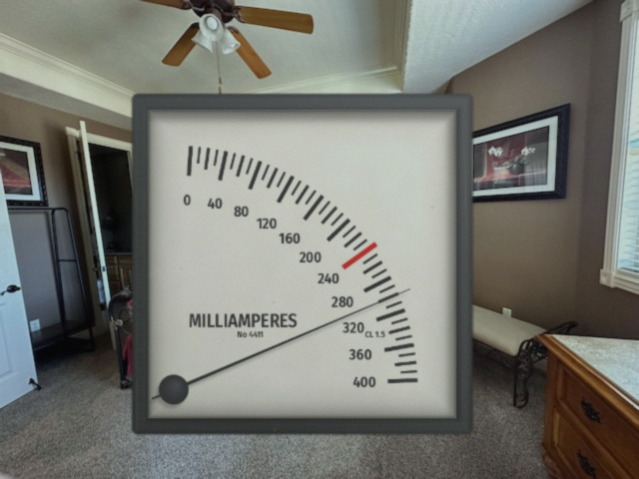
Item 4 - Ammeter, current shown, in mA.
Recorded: 300 mA
